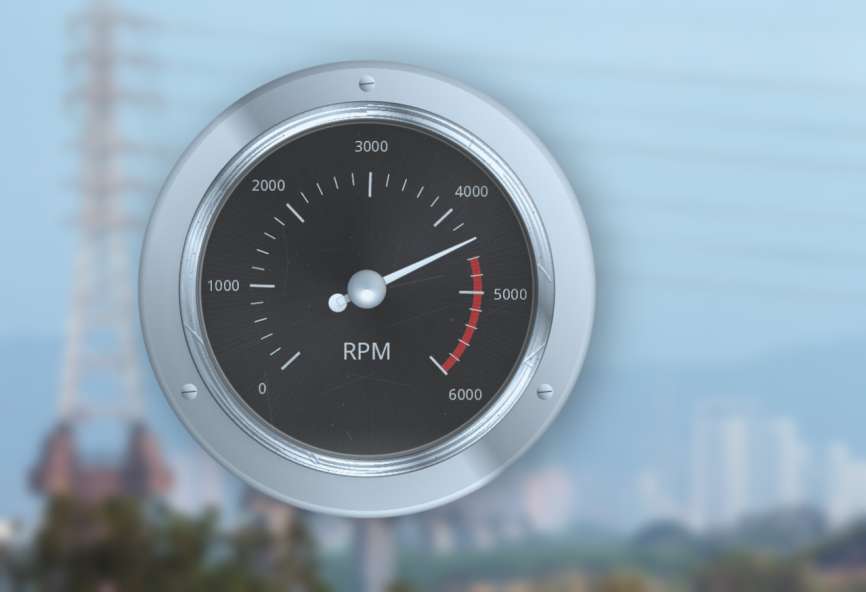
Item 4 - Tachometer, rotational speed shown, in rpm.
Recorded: 4400 rpm
